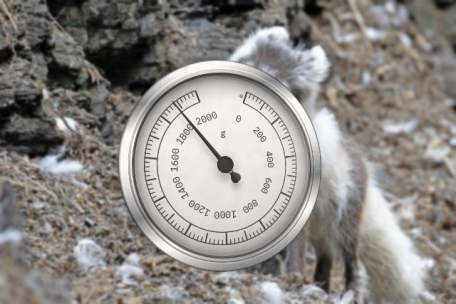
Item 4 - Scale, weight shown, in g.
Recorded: 1880 g
